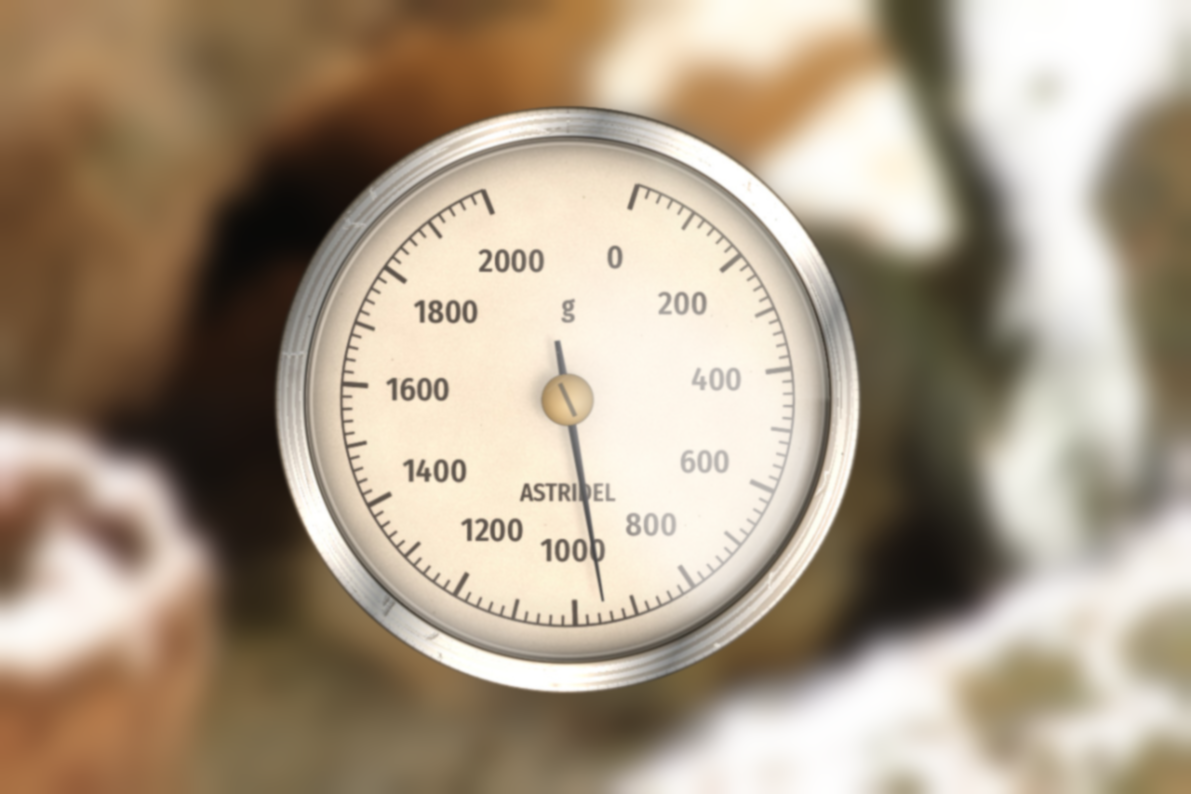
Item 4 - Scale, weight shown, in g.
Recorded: 950 g
